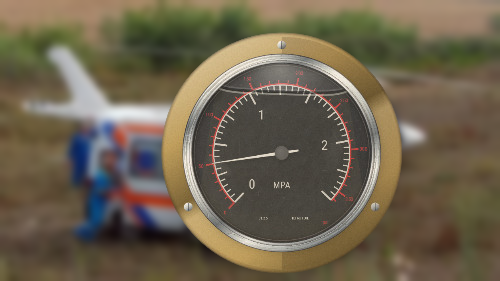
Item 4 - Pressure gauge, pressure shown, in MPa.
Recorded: 0.35 MPa
